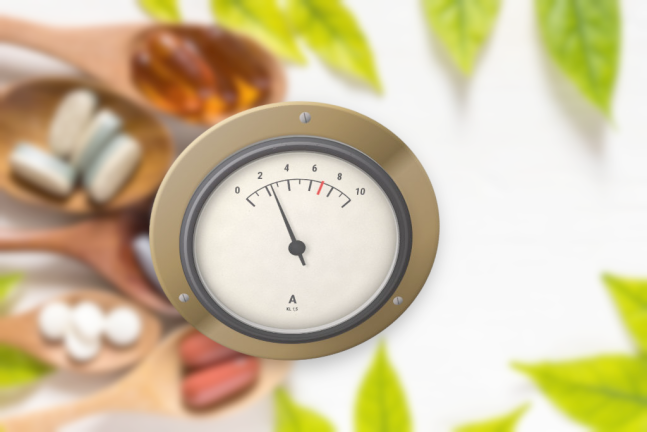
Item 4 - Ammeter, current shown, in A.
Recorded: 2.5 A
